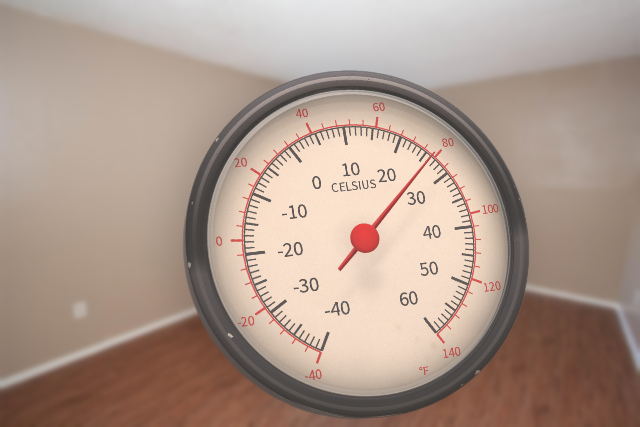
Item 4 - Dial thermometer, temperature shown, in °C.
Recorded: 26 °C
